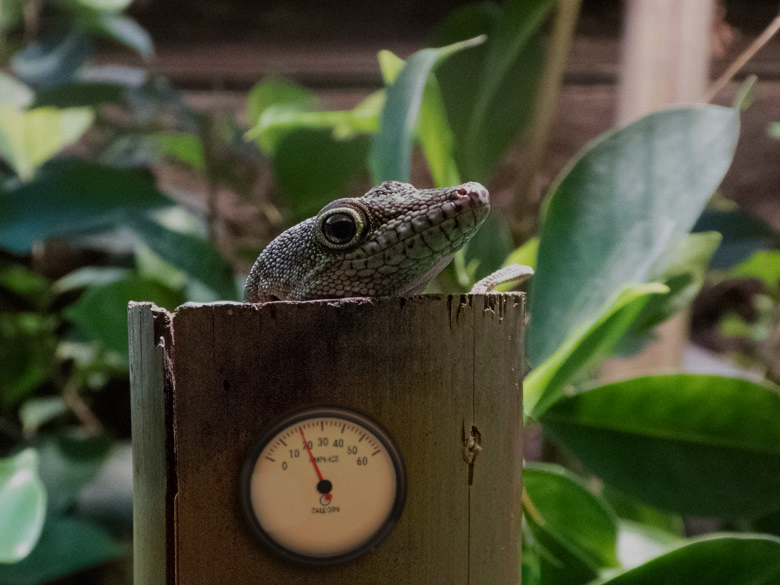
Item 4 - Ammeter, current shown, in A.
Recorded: 20 A
